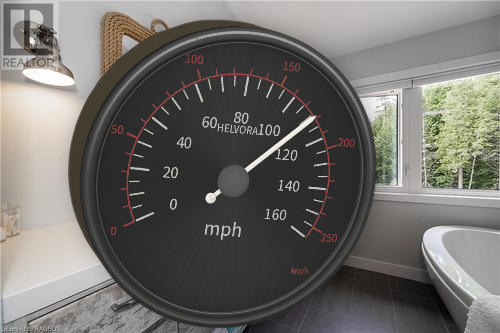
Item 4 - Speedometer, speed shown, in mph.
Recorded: 110 mph
